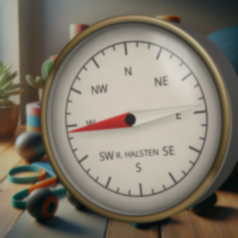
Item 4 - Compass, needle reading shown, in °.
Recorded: 265 °
